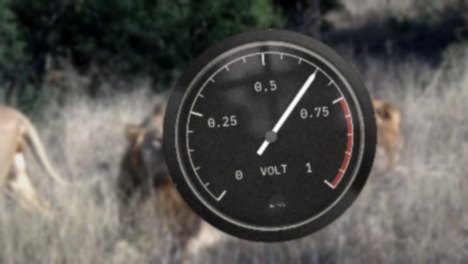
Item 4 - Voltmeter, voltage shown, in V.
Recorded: 0.65 V
